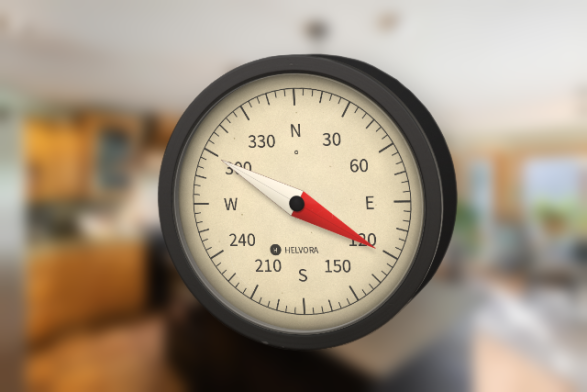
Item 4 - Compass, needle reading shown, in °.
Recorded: 120 °
